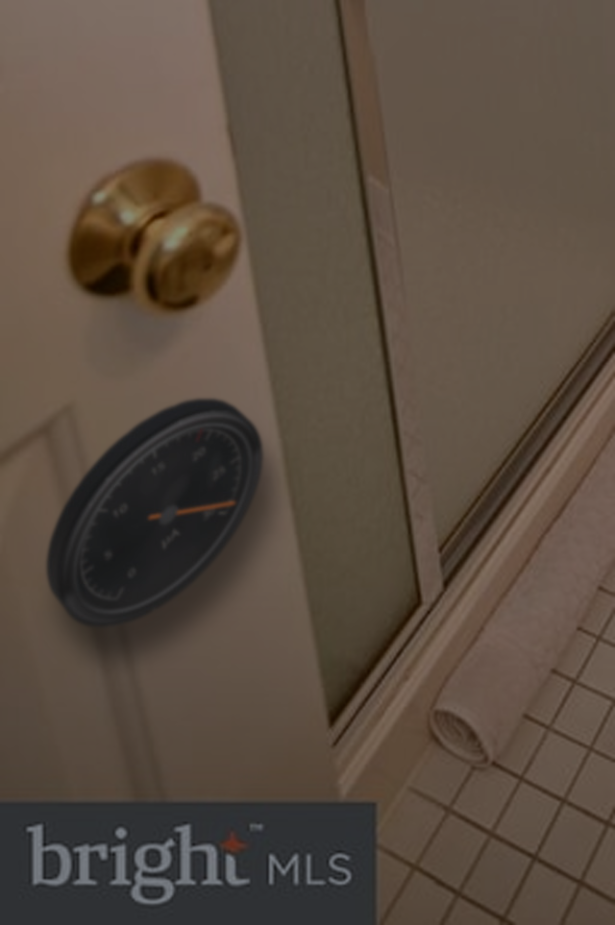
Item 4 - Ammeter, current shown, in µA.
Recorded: 29 µA
